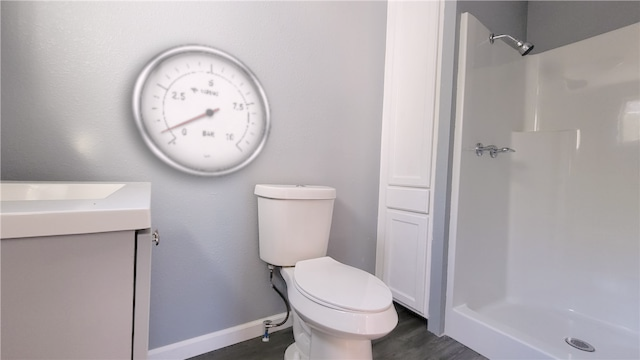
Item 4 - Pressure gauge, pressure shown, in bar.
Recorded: 0.5 bar
